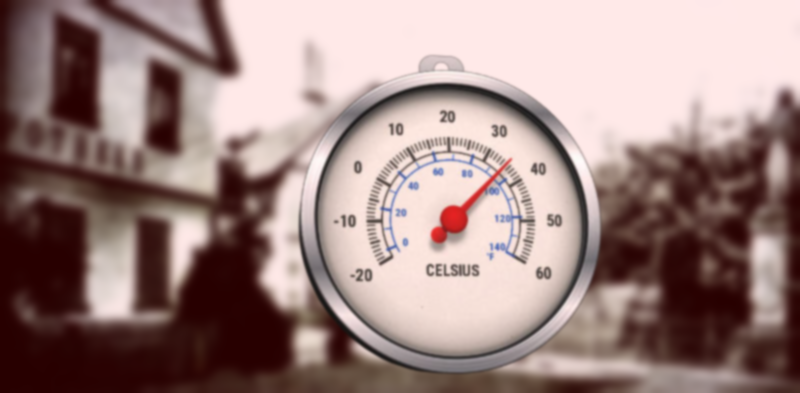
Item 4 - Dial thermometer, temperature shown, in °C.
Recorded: 35 °C
